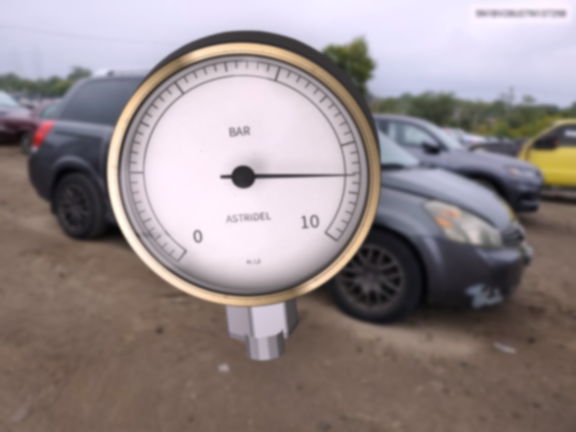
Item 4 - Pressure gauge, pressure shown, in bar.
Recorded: 8.6 bar
